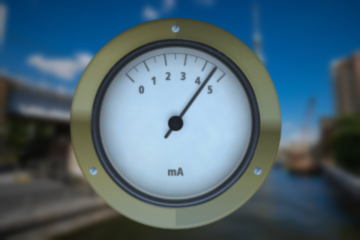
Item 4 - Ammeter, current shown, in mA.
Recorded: 4.5 mA
